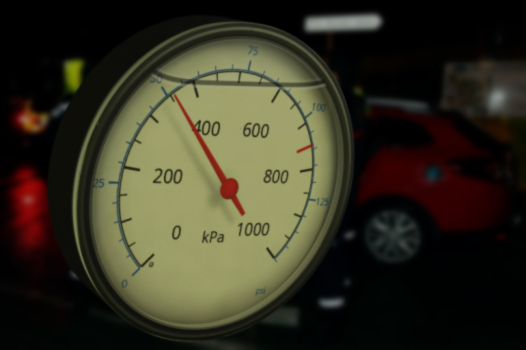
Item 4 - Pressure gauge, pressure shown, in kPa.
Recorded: 350 kPa
